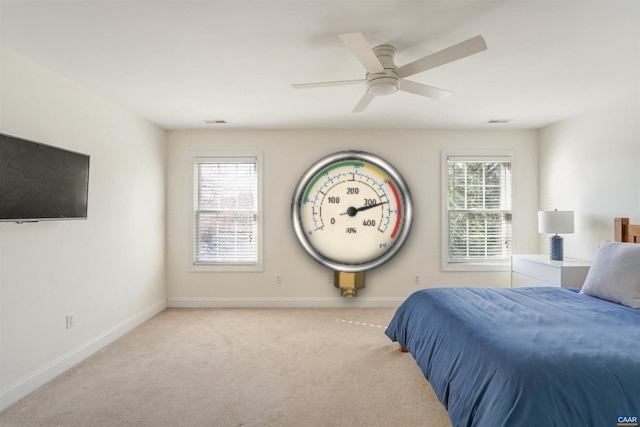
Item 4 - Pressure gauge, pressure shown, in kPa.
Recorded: 320 kPa
